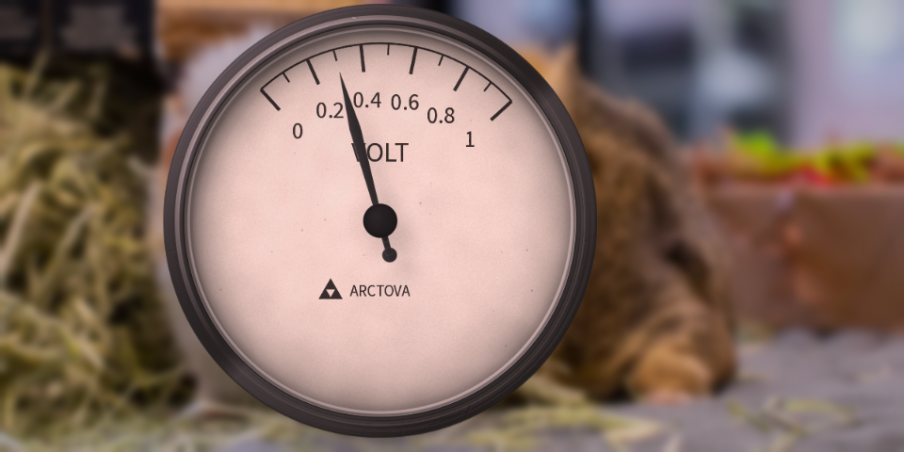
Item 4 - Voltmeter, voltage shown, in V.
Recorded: 0.3 V
